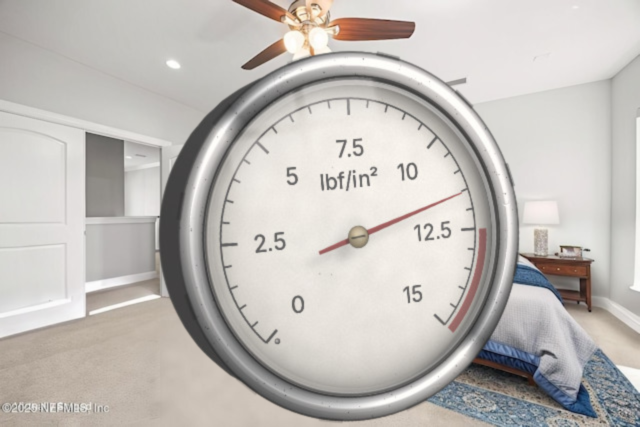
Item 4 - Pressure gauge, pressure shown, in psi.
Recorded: 11.5 psi
